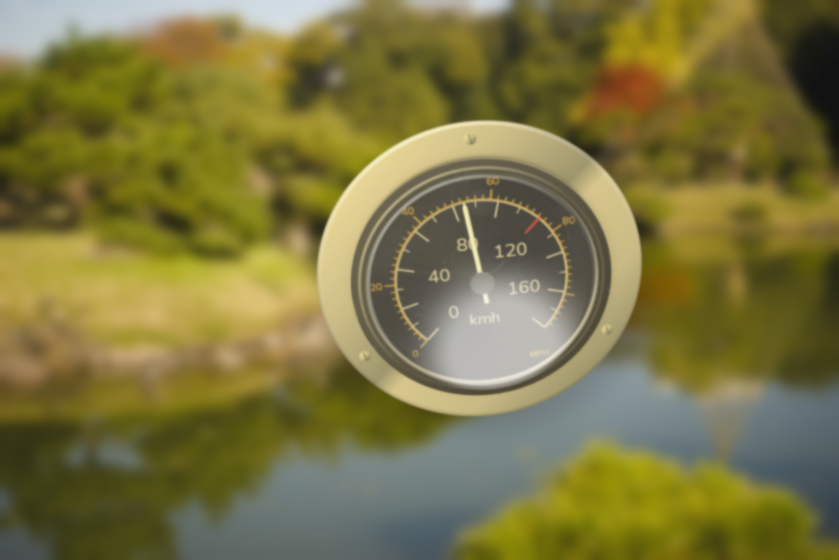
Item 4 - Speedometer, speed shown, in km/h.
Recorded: 85 km/h
